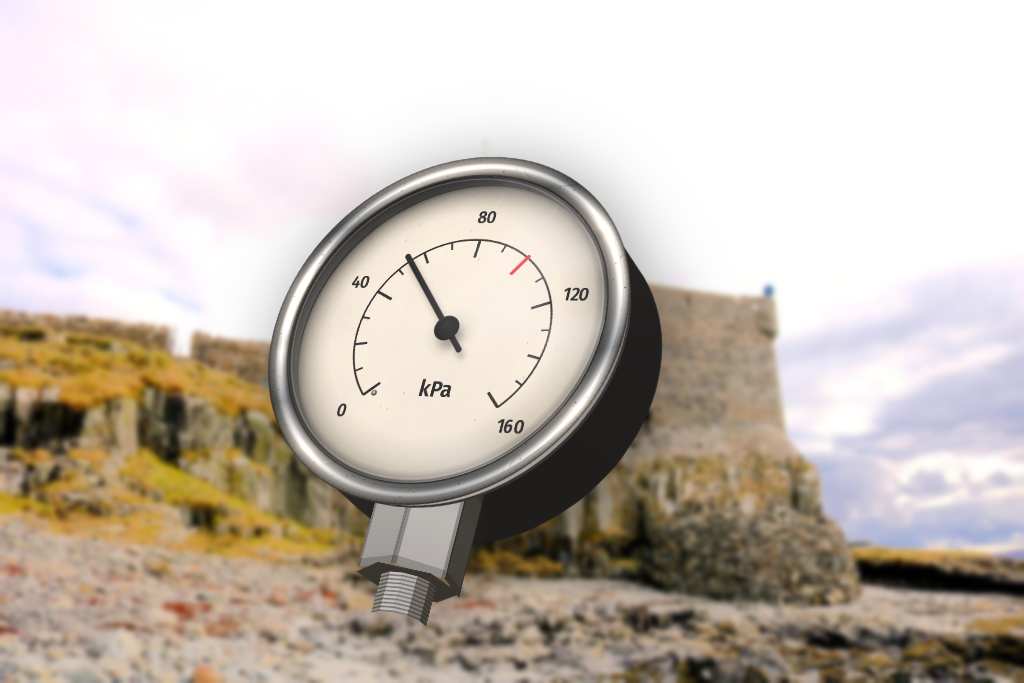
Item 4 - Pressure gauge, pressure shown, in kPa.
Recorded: 55 kPa
